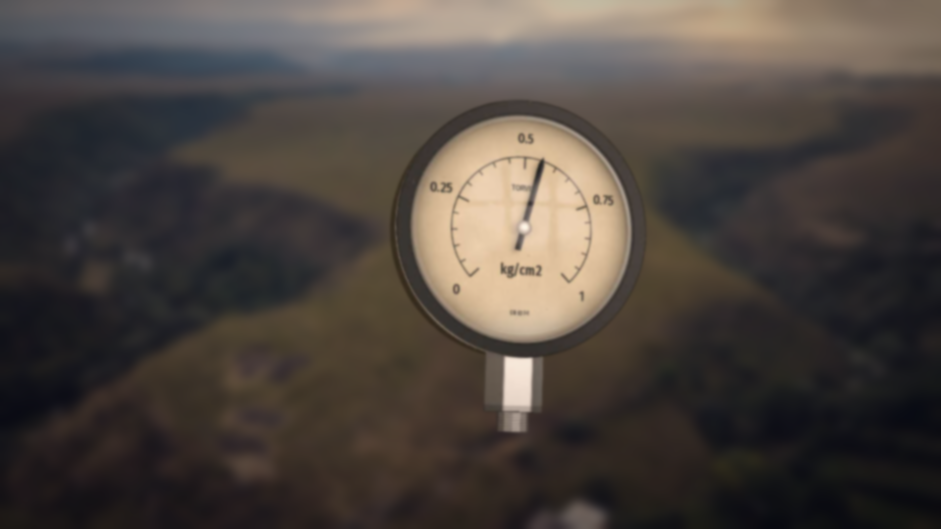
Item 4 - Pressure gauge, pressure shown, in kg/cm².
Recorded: 0.55 kg/cm²
